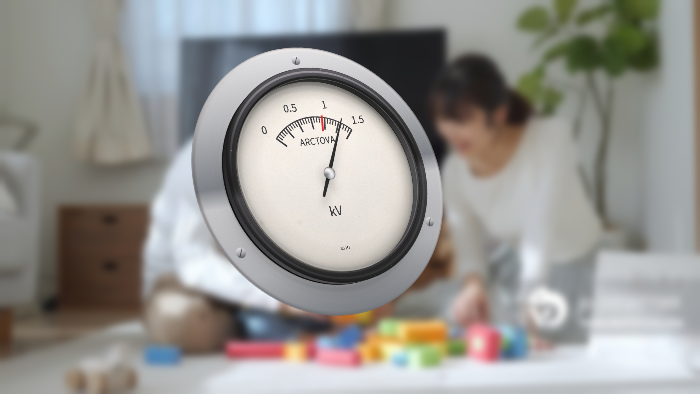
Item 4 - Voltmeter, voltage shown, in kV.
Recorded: 1.25 kV
